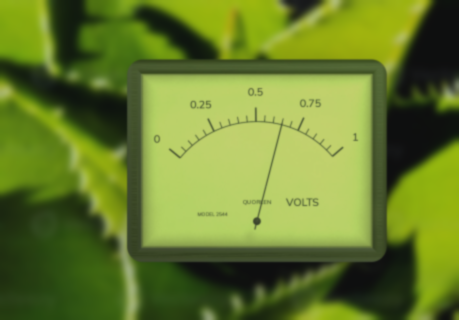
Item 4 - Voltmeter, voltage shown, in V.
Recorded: 0.65 V
